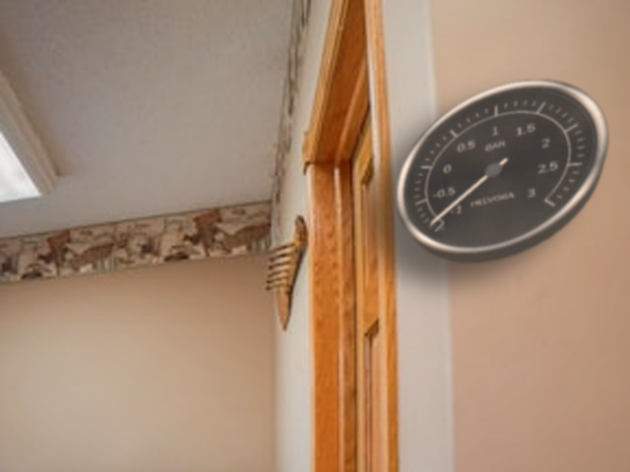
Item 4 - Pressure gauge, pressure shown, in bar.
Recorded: -0.9 bar
